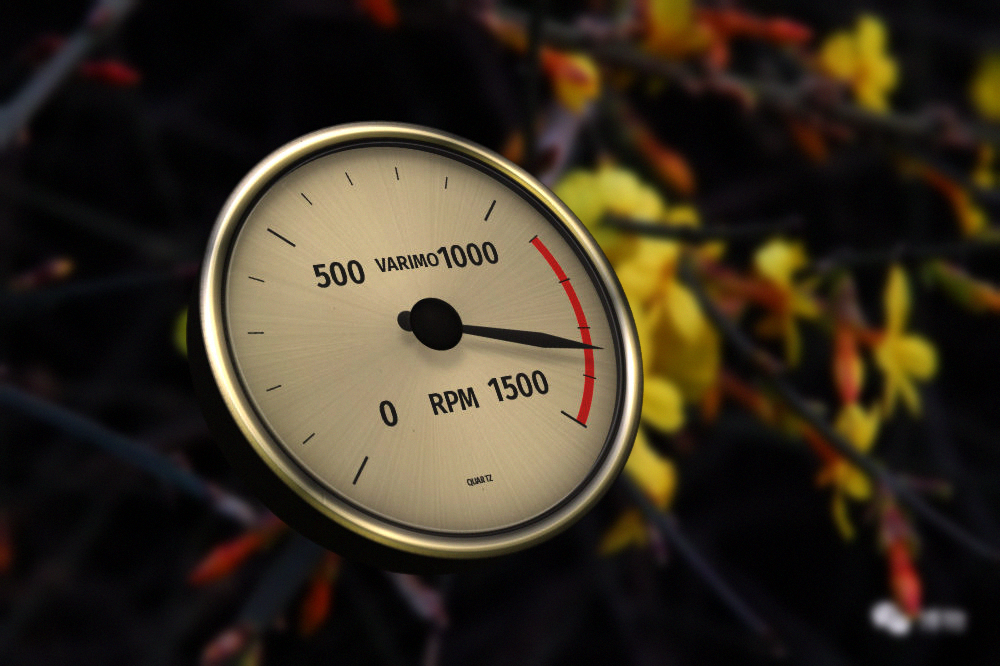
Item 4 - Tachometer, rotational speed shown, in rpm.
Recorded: 1350 rpm
